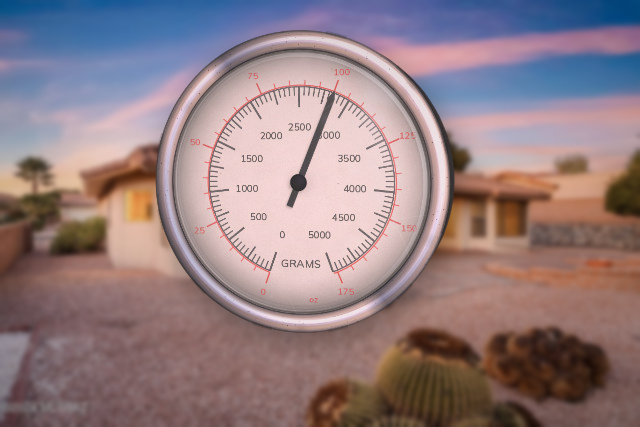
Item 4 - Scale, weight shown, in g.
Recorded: 2850 g
